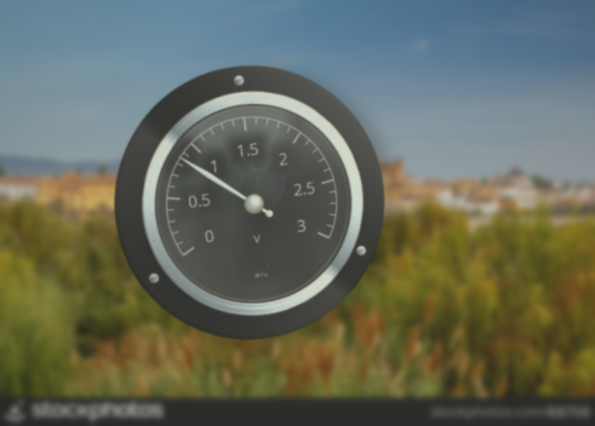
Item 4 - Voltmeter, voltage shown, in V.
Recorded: 0.85 V
